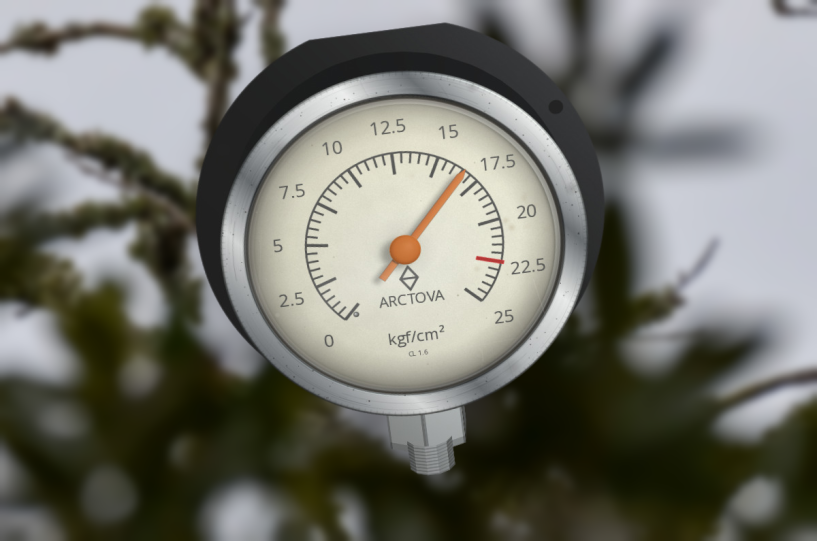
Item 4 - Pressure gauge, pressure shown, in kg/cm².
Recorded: 16.5 kg/cm²
